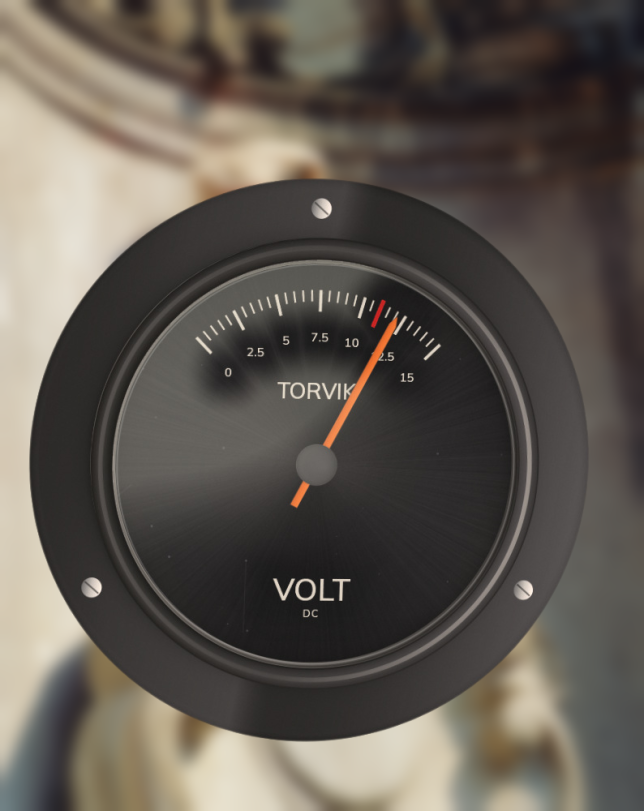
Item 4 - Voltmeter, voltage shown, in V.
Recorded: 12 V
